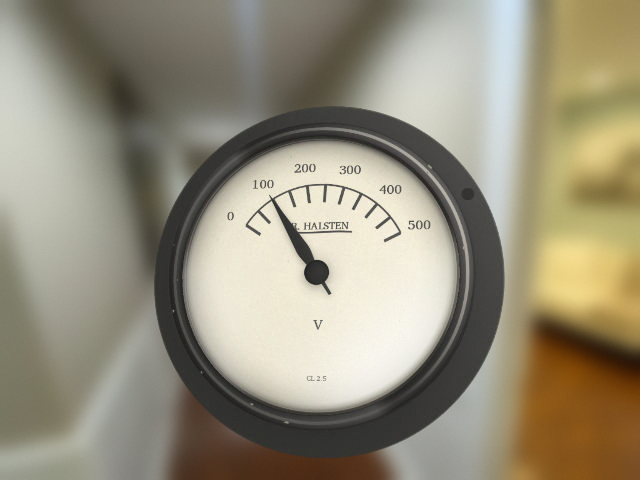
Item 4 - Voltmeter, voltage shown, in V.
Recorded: 100 V
